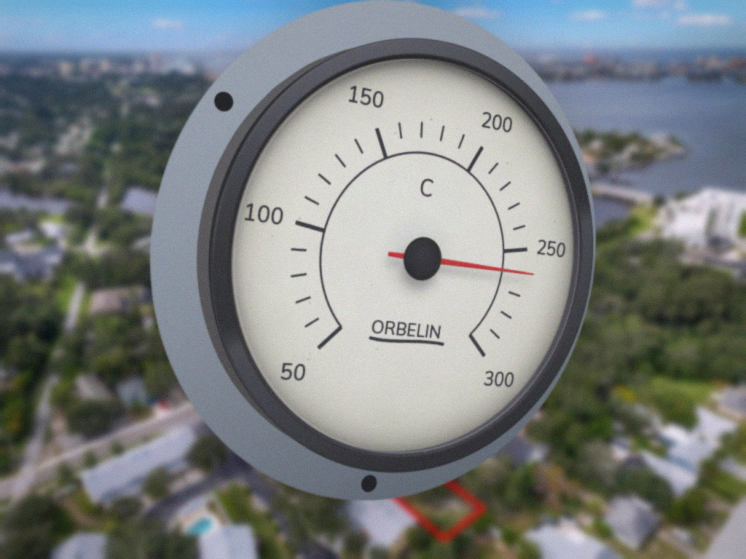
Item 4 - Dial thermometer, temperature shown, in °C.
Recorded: 260 °C
